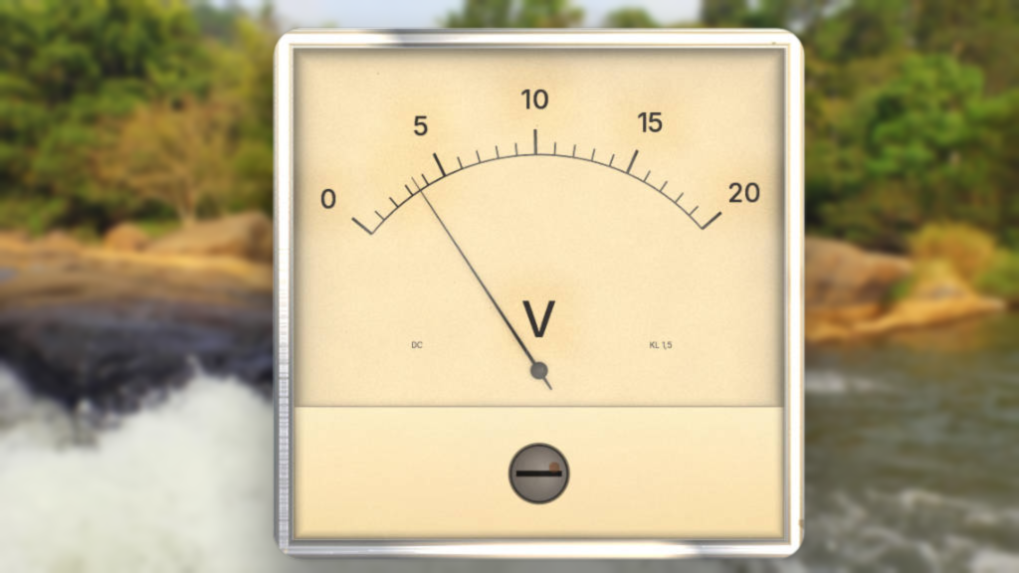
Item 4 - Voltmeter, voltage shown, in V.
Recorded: 3.5 V
